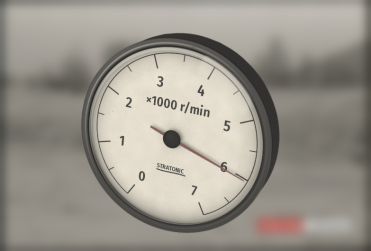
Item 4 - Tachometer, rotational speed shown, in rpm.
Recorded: 6000 rpm
